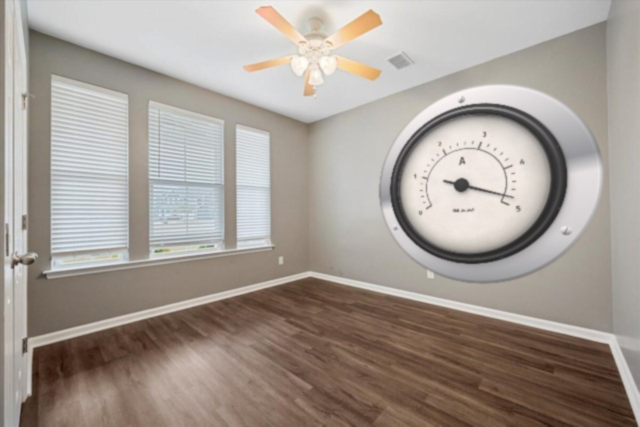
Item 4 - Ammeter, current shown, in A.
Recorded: 4.8 A
